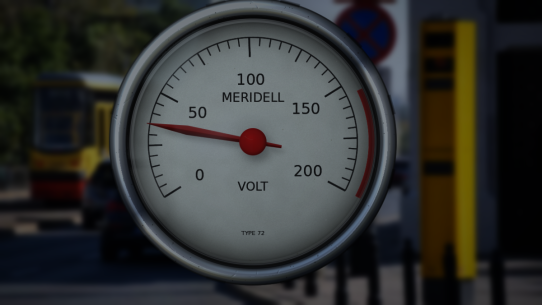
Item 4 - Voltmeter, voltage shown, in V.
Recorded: 35 V
